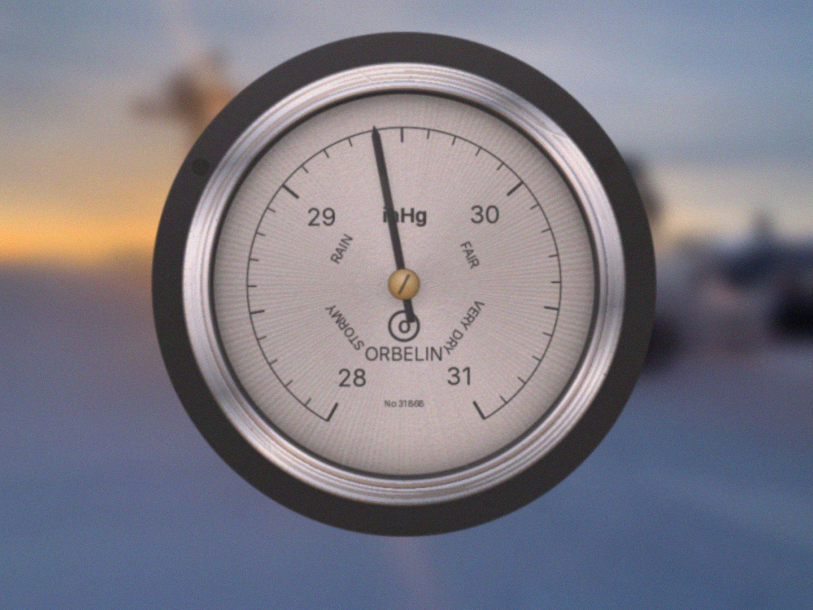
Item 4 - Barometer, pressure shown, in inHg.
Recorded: 29.4 inHg
